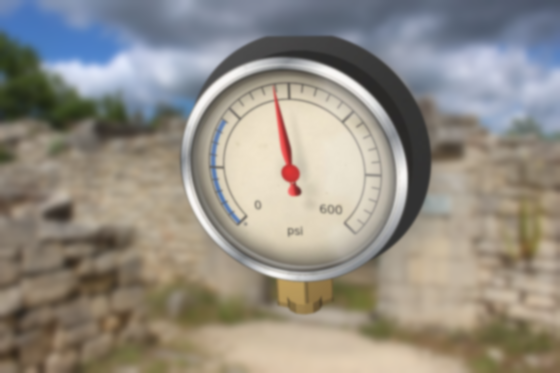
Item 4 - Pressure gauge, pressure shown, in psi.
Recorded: 280 psi
